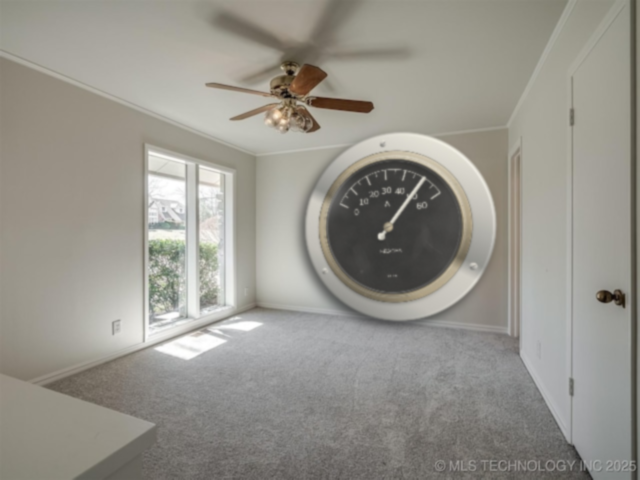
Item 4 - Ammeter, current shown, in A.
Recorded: 50 A
